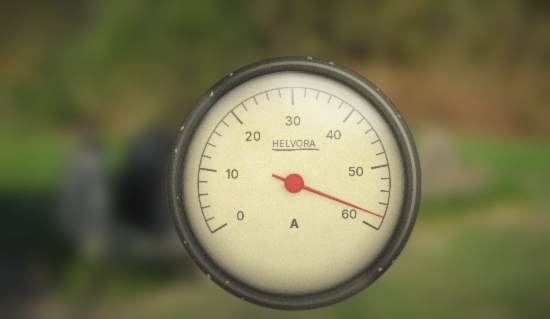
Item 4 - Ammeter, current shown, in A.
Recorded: 58 A
